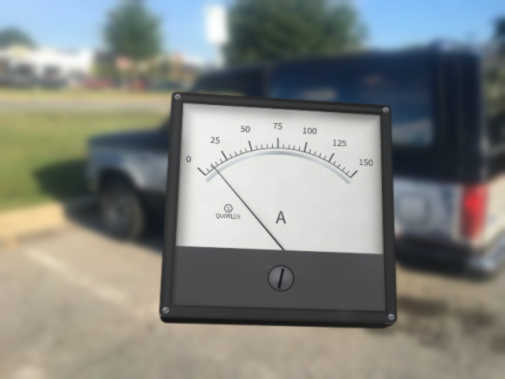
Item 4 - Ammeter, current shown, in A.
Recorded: 10 A
